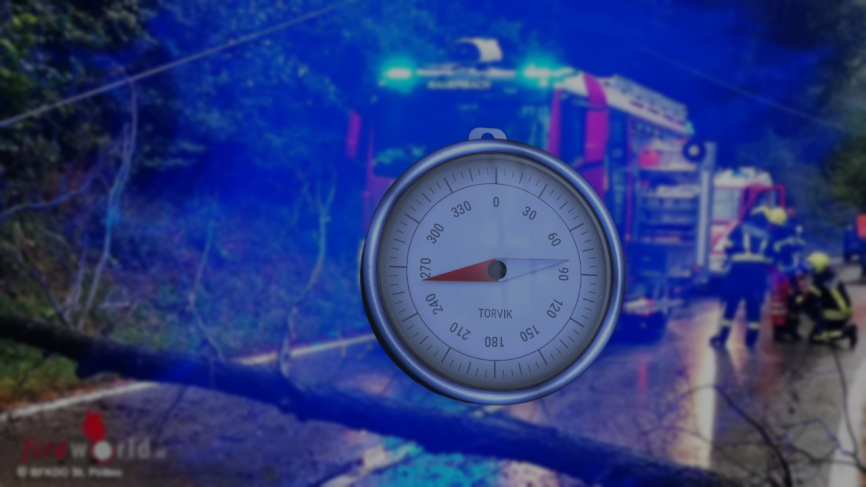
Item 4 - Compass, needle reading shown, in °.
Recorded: 260 °
